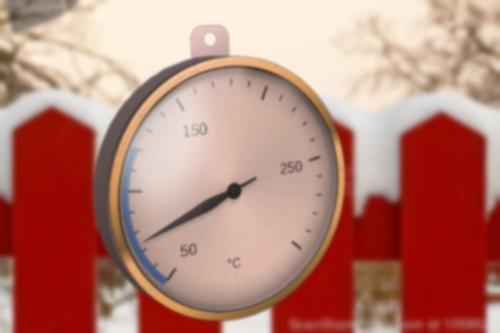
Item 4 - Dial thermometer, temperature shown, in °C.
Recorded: 75 °C
